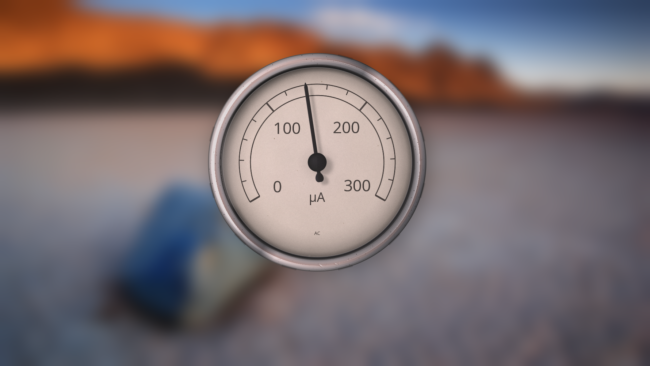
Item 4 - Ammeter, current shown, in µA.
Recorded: 140 µA
